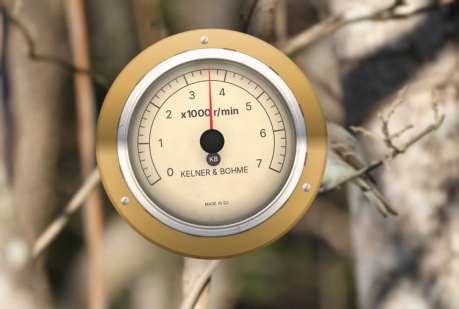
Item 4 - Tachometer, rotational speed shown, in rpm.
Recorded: 3600 rpm
